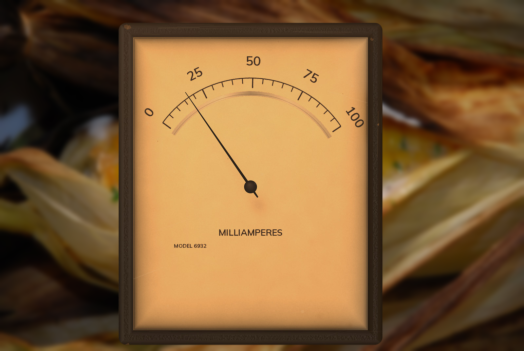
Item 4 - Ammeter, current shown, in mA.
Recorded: 17.5 mA
